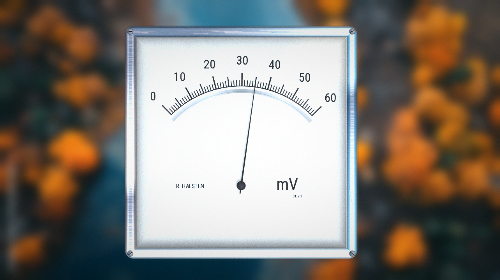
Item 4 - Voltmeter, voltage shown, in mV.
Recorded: 35 mV
